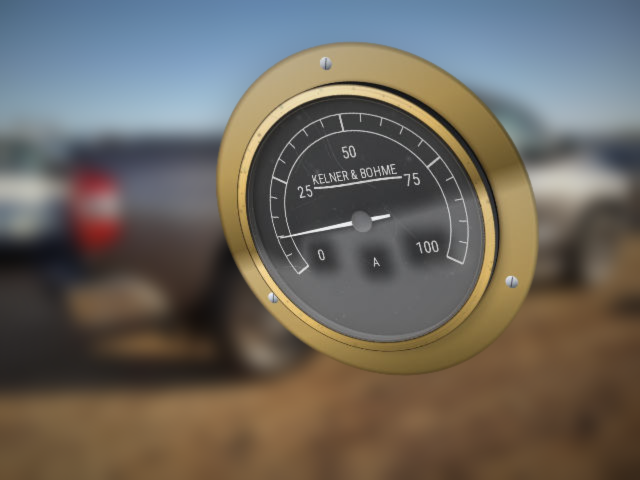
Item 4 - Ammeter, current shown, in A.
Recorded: 10 A
